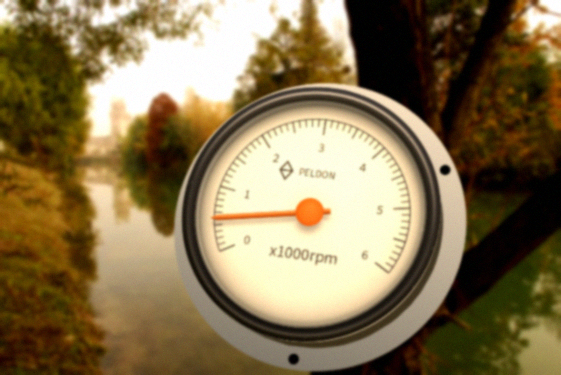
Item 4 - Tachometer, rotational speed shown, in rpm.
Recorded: 500 rpm
